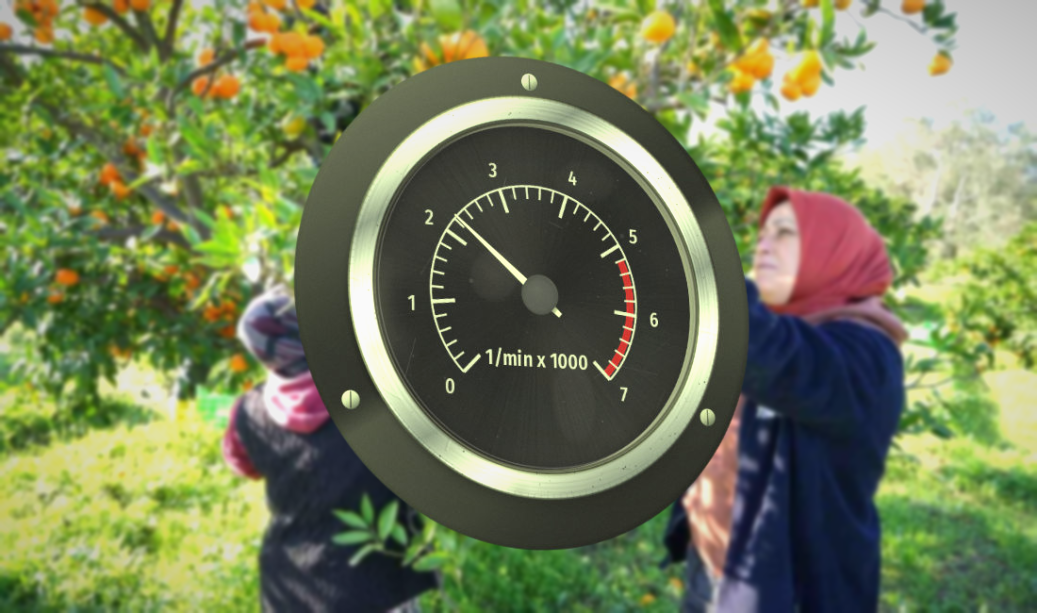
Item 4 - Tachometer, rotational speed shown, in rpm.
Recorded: 2200 rpm
